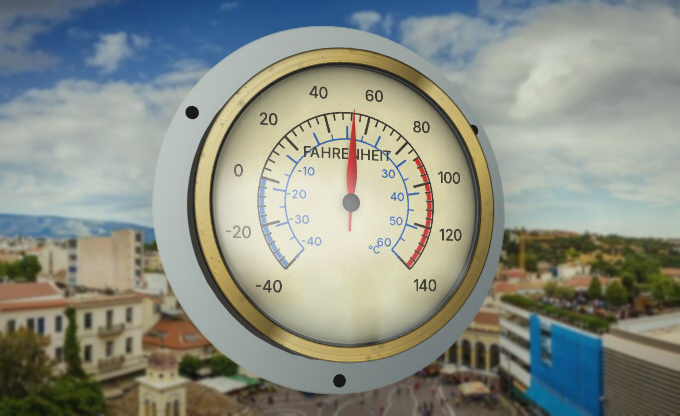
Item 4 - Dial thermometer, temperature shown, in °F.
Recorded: 52 °F
